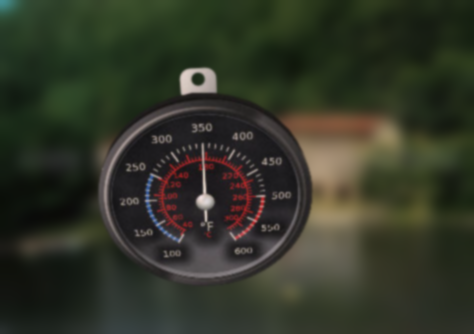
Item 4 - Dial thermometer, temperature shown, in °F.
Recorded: 350 °F
